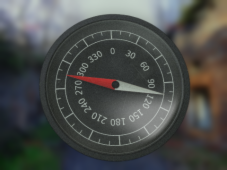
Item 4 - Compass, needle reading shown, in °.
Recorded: 285 °
